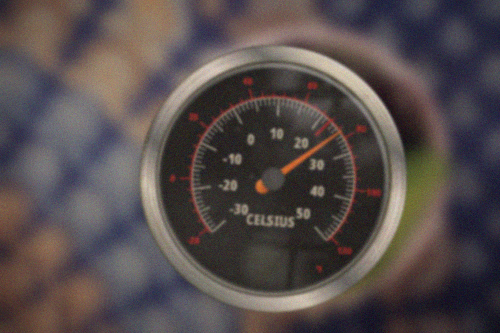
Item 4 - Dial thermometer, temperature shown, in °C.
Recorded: 25 °C
